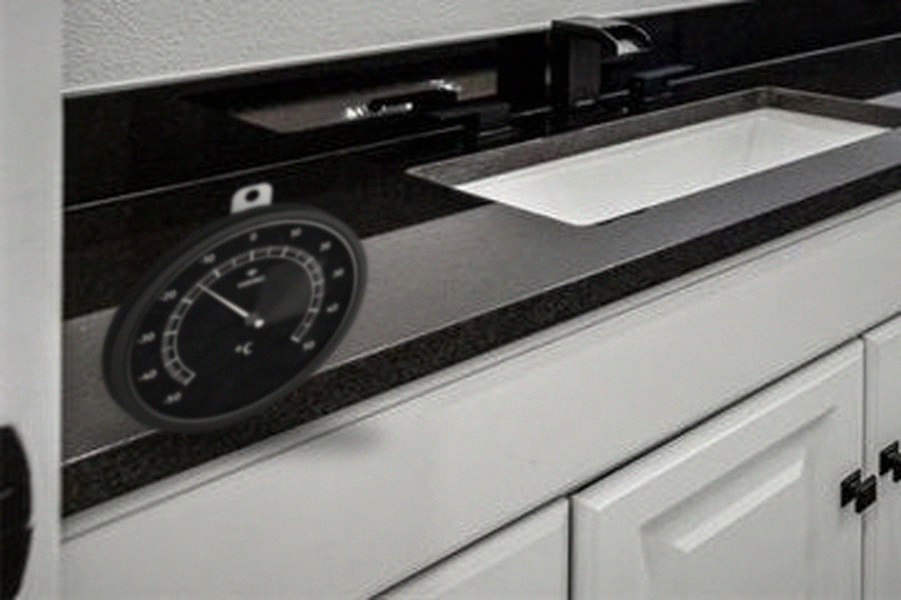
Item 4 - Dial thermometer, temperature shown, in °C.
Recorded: -15 °C
